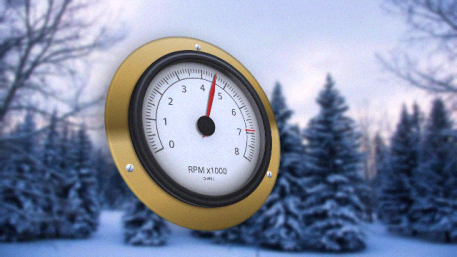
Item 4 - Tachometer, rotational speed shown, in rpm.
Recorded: 4500 rpm
